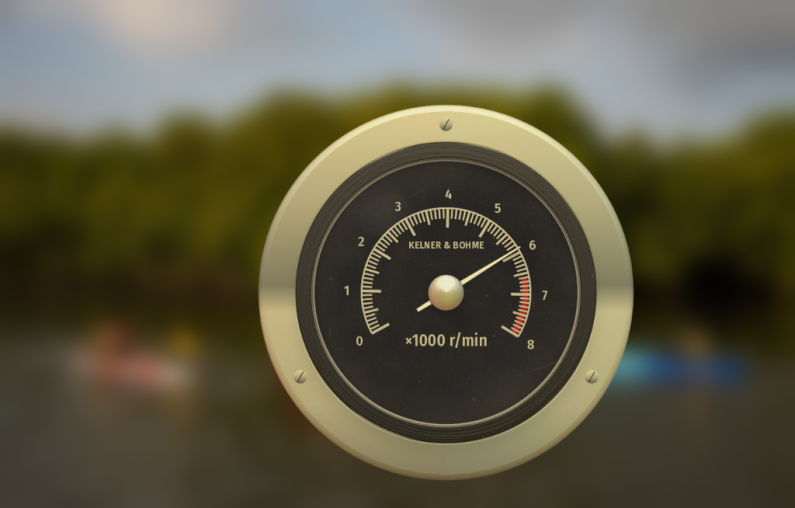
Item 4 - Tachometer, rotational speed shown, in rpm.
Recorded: 5900 rpm
